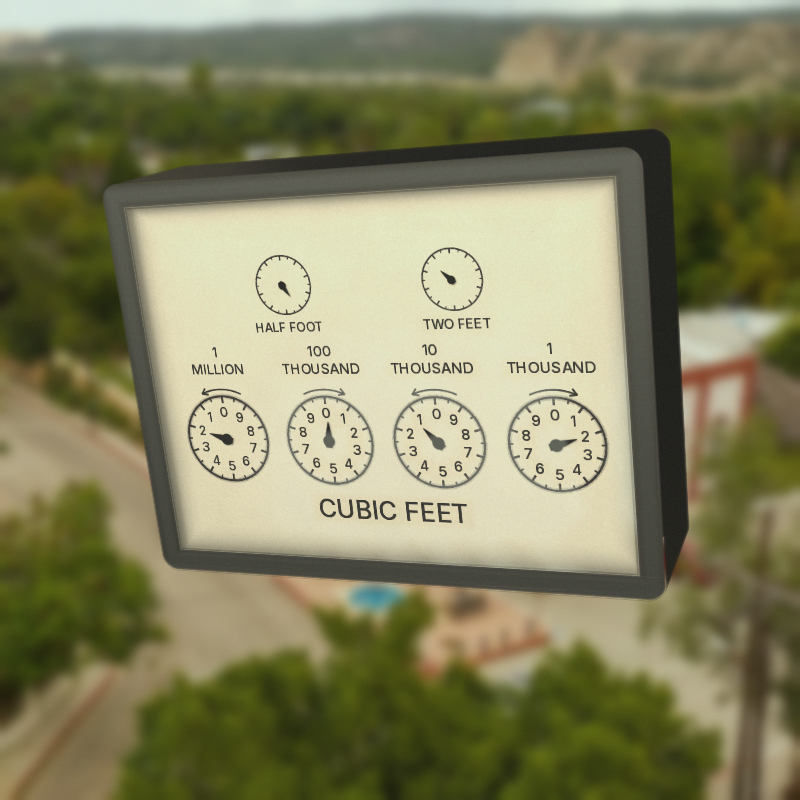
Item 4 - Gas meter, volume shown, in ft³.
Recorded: 201200 ft³
